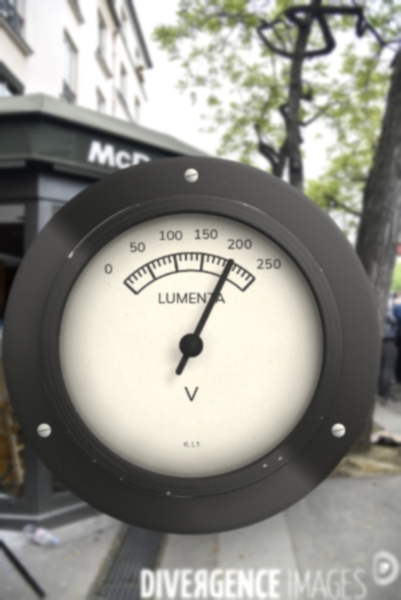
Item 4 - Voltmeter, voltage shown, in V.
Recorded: 200 V
